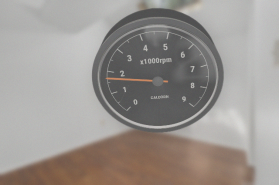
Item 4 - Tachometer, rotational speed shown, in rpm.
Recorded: 1750 rpm
